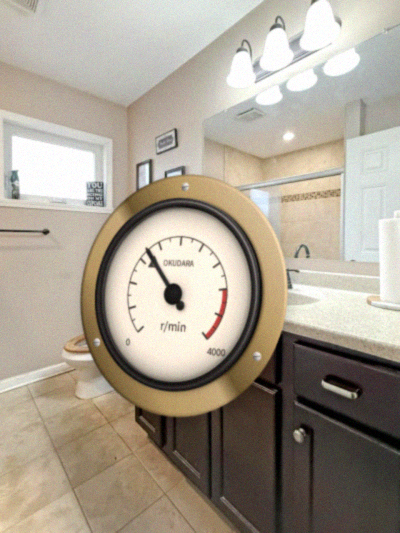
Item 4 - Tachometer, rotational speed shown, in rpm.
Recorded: 1400 rpm
